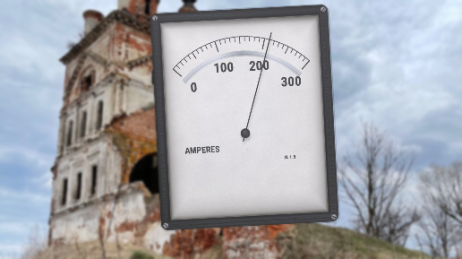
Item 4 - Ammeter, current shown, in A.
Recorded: 210 A
